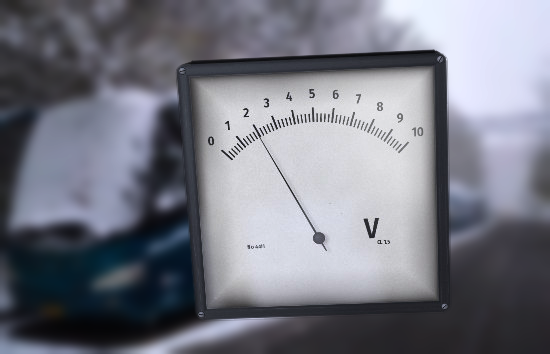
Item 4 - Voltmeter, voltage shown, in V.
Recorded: 2 V
